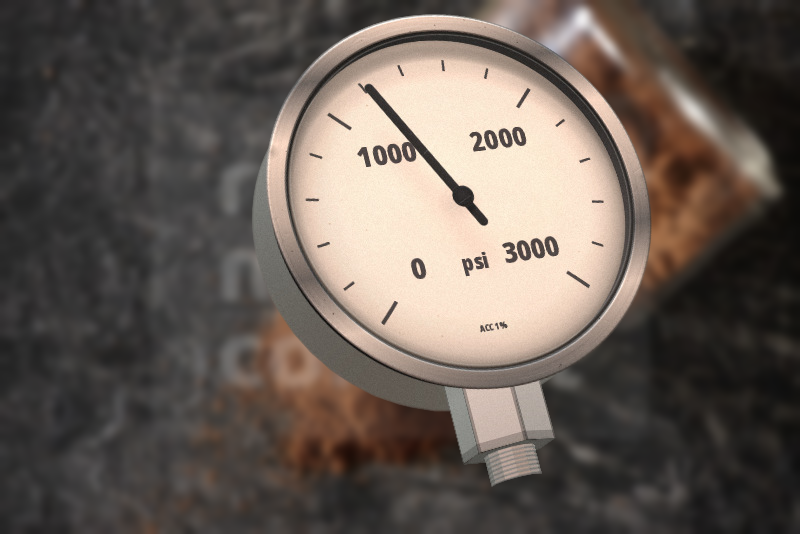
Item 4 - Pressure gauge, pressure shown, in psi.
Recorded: 1200 psi
